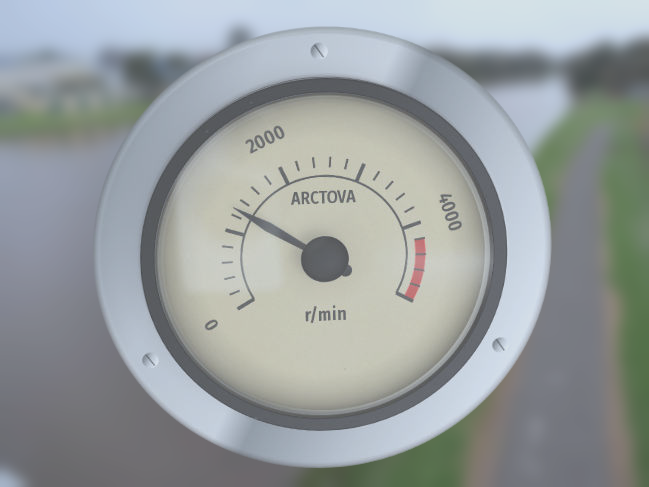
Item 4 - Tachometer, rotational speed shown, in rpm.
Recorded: 1300 rpm
